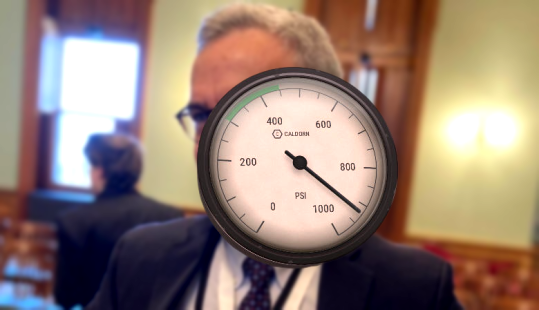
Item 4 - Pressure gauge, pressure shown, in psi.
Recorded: 925 psi
